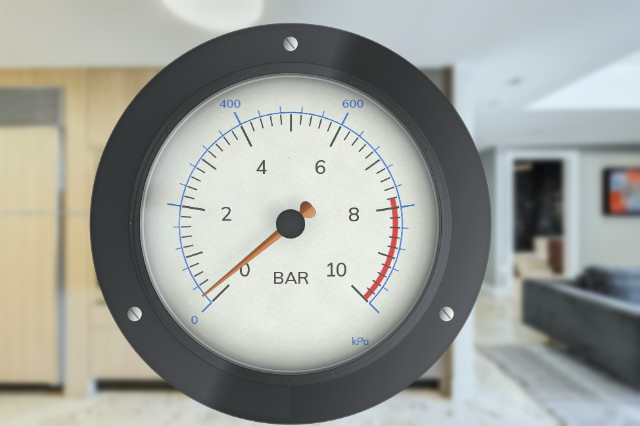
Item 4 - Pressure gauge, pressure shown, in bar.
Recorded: 0.2 bar
